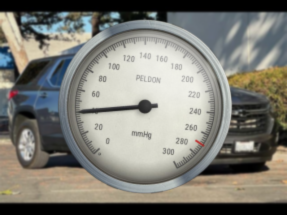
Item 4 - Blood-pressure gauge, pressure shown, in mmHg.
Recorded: 40 mmHg
